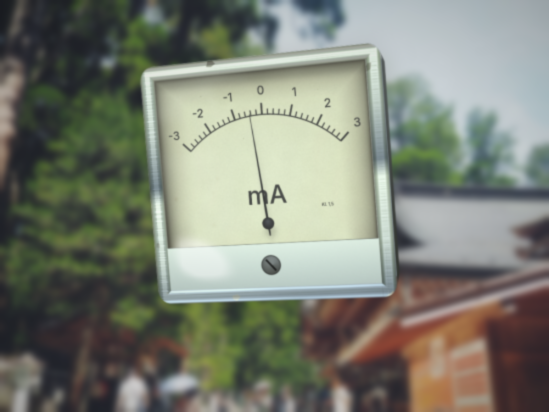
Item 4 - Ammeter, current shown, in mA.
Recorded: -0.4 mA
